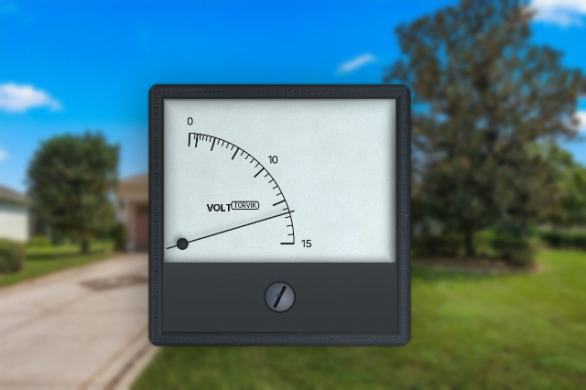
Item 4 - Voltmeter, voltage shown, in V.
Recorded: 13.25 V
